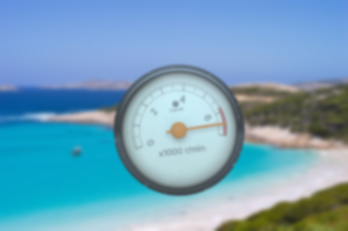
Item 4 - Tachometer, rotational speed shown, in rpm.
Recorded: 6500 rpm
